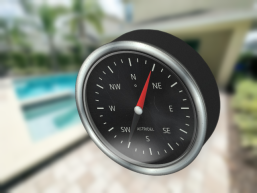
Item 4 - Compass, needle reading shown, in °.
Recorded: 30 °
